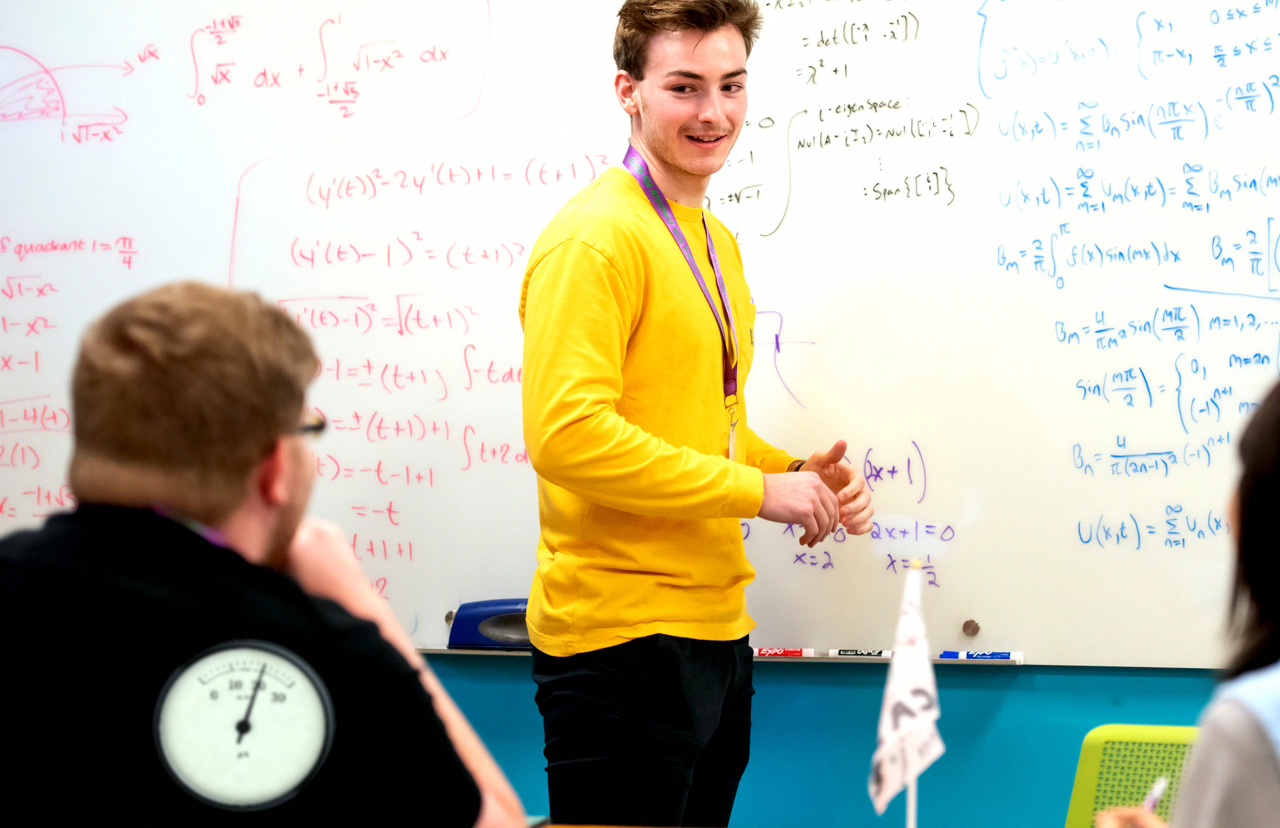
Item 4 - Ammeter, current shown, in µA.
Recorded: 20 µA
